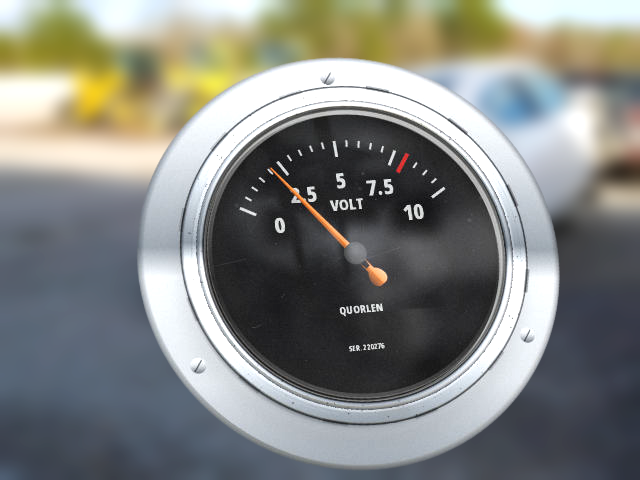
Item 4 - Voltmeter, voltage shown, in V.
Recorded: 2 V
